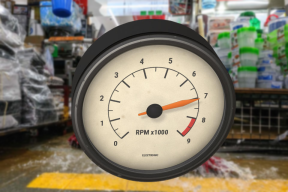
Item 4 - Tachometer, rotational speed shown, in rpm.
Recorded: 7000 rpm
